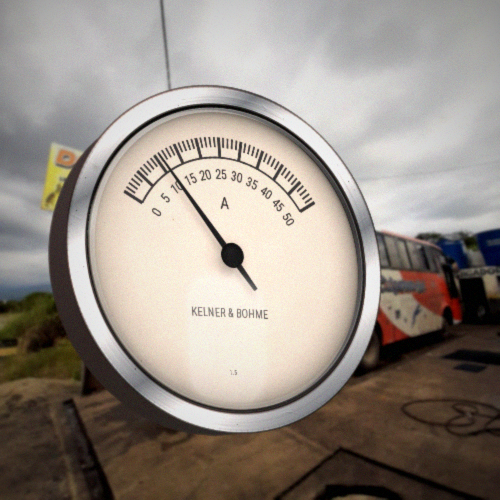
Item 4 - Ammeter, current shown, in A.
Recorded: 10 A
